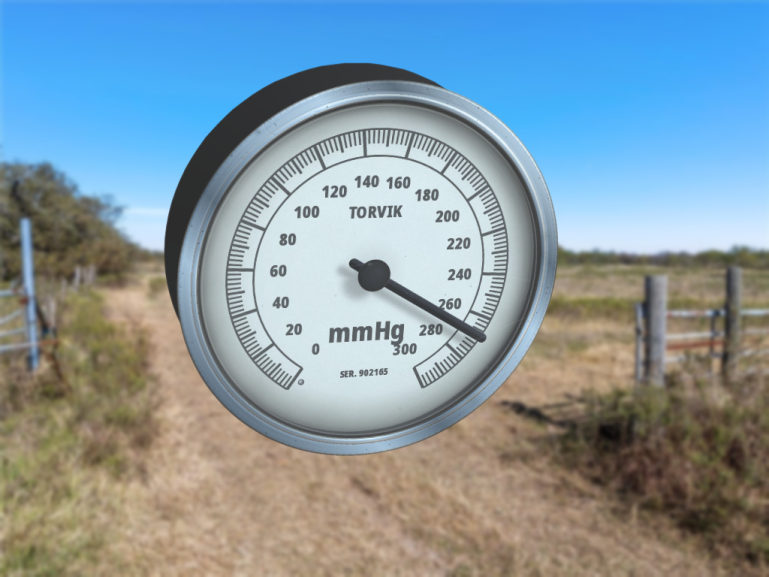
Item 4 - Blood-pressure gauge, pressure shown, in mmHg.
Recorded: 268 mmHg
